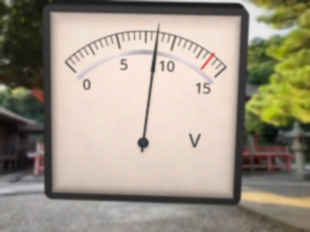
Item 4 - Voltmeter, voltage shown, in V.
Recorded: 8.5 V
